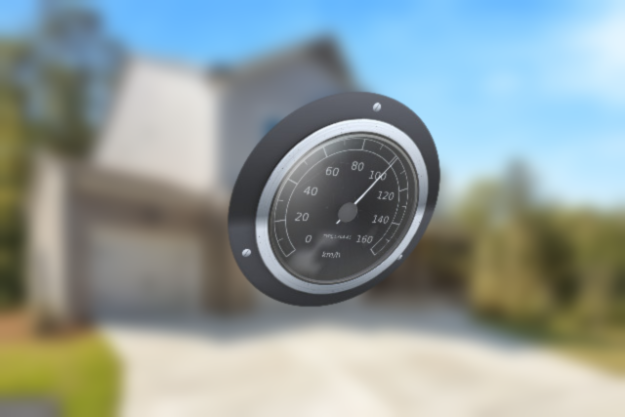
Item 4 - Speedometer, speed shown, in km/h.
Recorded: 100 km/h
